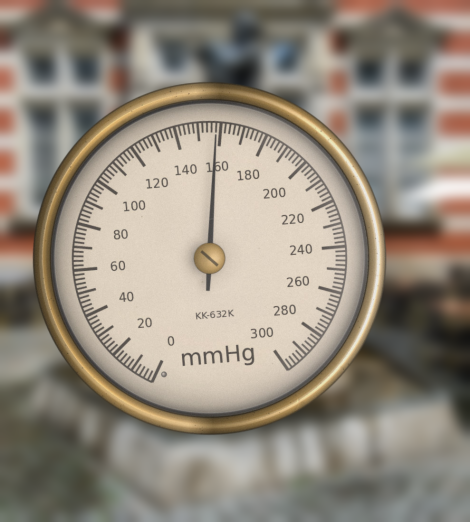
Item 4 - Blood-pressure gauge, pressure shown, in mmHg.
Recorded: 158 mmHg
